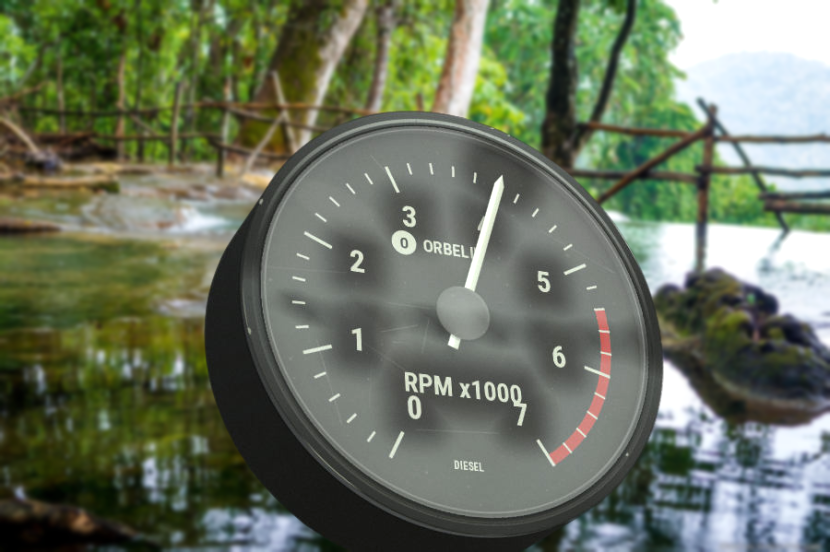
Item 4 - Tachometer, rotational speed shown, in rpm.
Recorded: 4000 rpm
